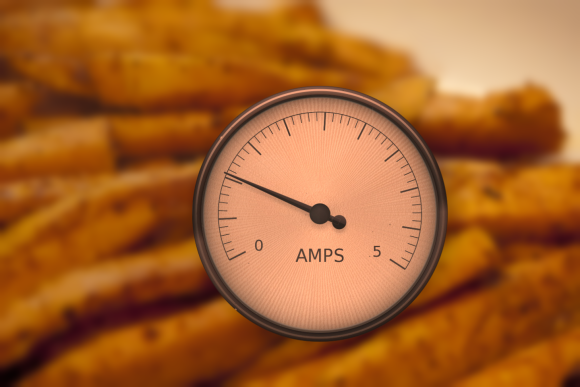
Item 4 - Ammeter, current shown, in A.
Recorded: 1.05 A
